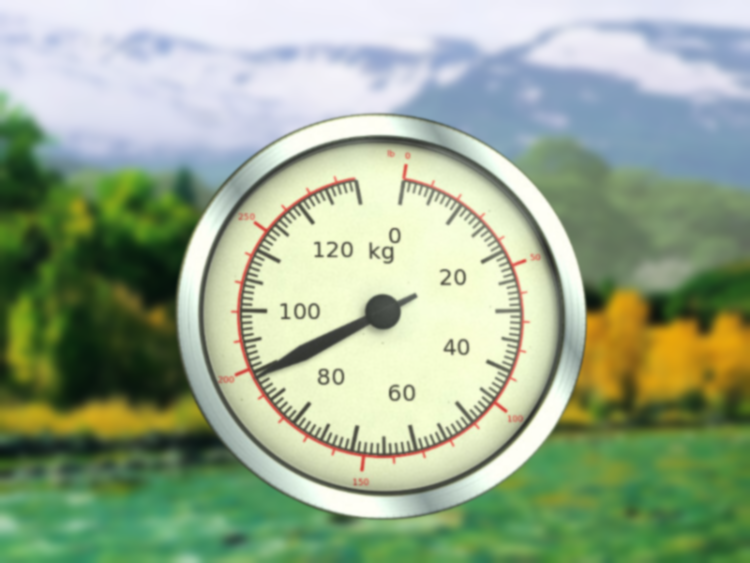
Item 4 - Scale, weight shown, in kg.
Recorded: 89 kg
